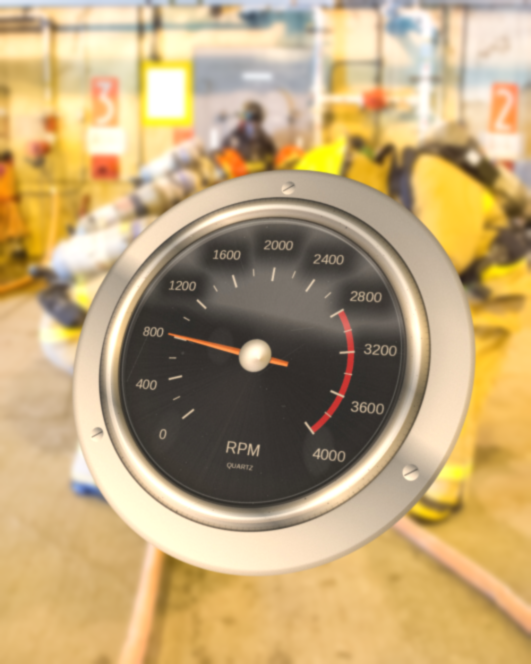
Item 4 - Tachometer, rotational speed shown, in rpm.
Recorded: 800 rpm
